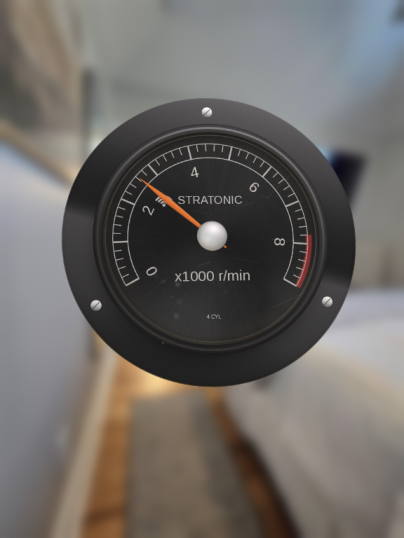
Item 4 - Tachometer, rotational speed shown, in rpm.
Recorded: 2600 rpm
